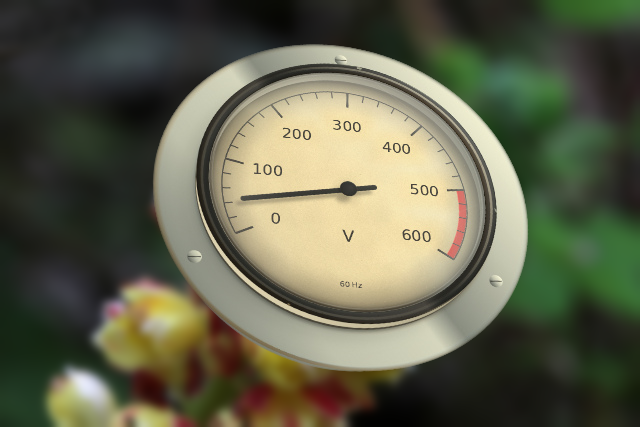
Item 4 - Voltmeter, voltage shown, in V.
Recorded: 40 V
